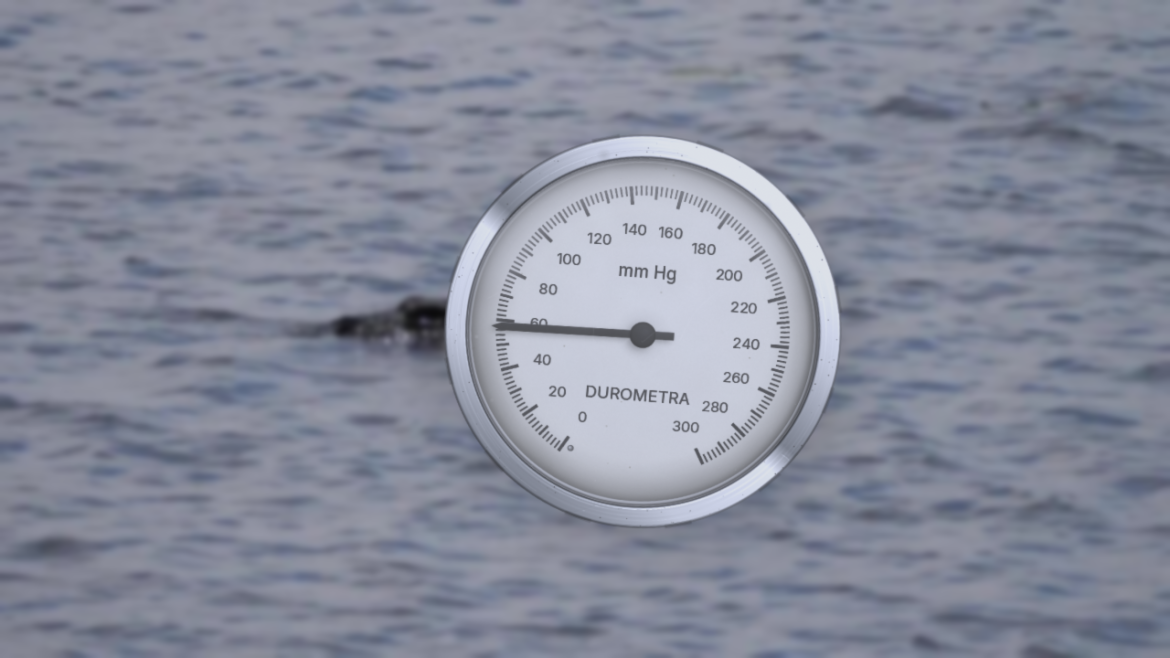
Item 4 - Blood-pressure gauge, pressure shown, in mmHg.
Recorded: 58 mmHg
